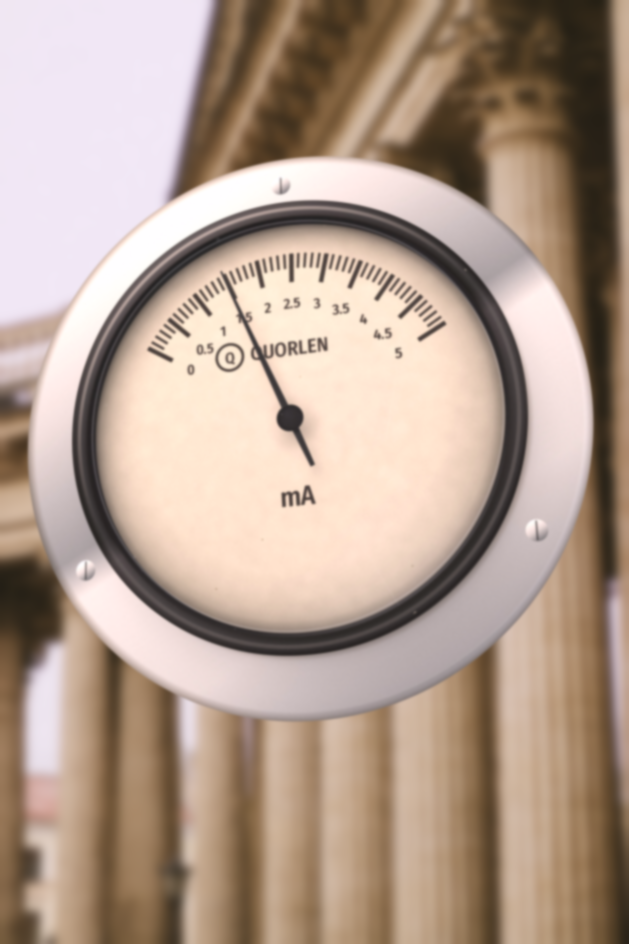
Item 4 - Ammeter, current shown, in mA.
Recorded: 1.5 mA
